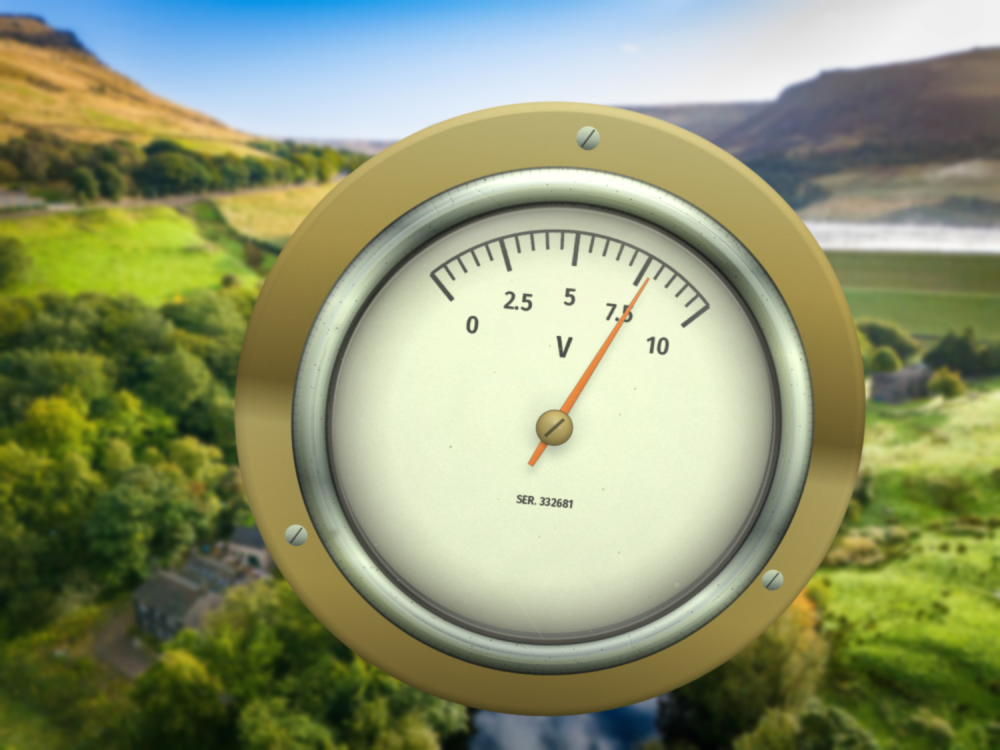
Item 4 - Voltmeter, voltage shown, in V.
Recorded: 7.75 V
